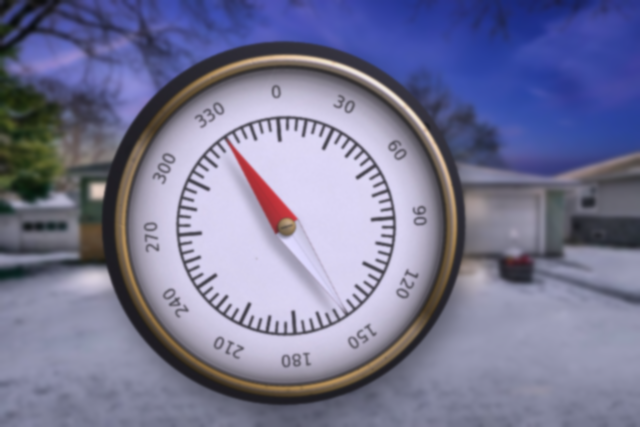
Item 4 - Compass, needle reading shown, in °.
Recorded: 330 °
